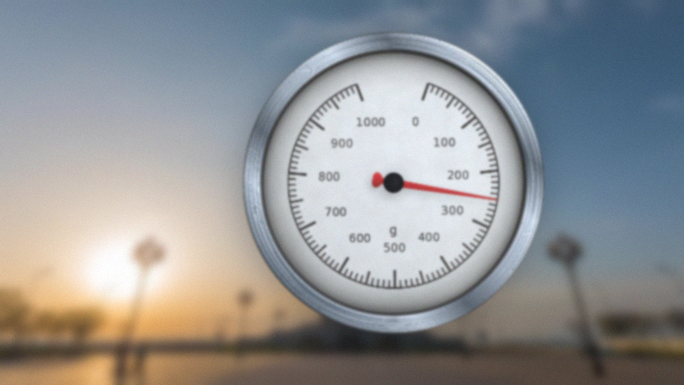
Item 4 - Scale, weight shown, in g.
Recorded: 250 g
